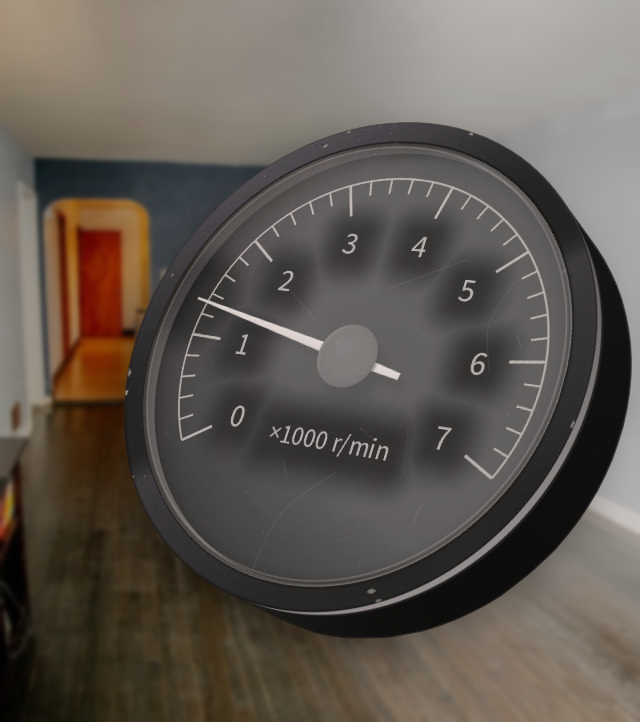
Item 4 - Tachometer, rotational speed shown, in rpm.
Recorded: 1300 rpm
